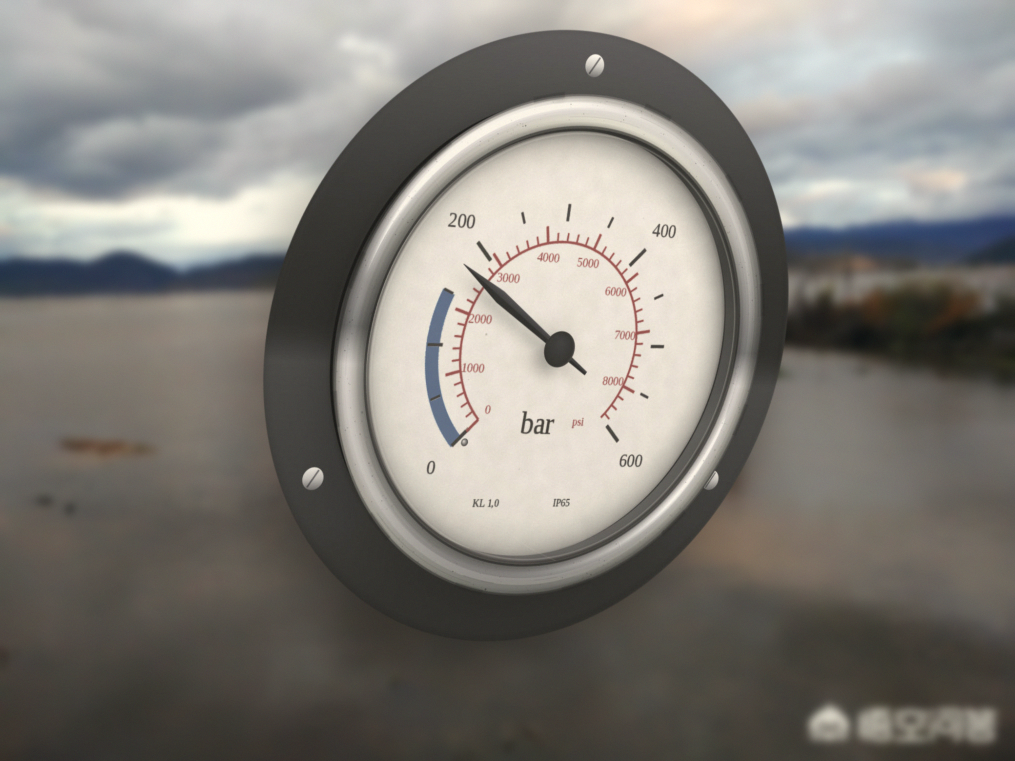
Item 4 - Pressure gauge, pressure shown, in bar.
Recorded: 175 bar
